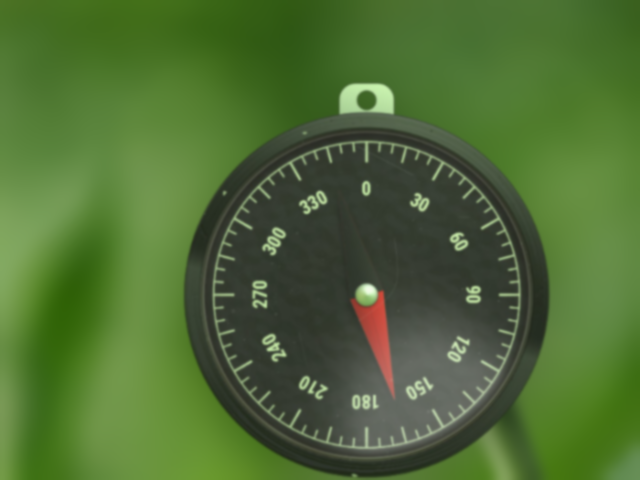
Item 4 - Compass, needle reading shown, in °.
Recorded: 165 °
